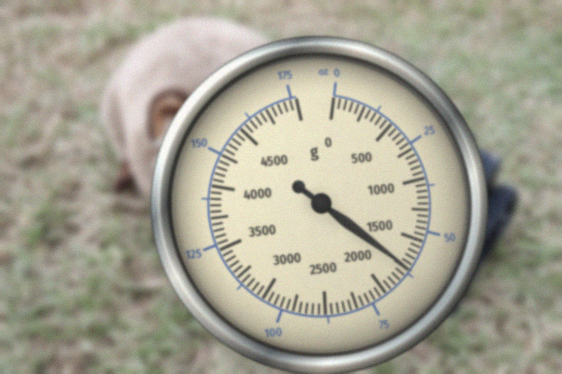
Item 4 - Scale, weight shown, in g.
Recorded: 1750 g
